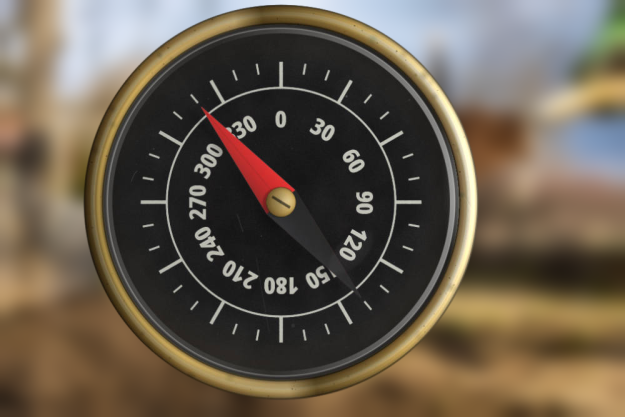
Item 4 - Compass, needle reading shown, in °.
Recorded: 320 °
